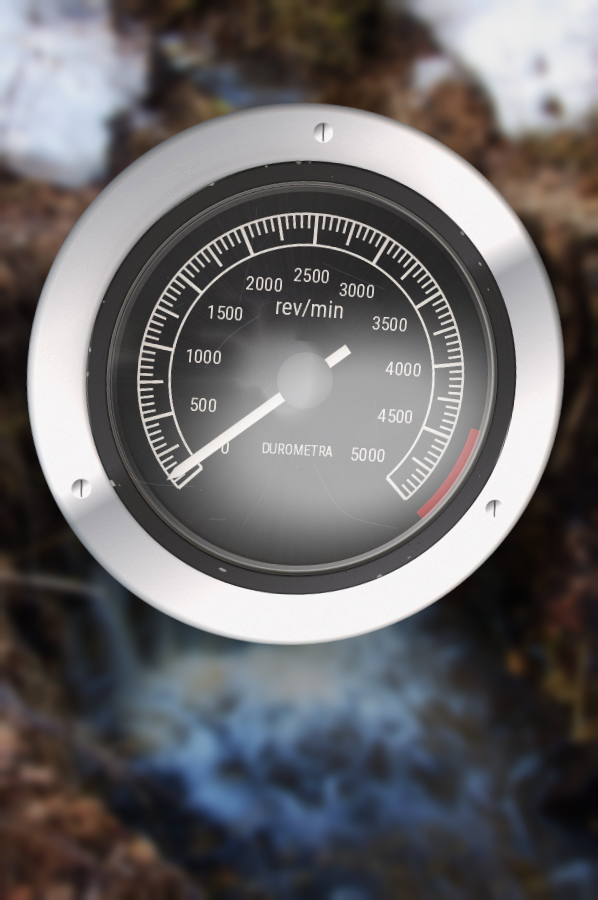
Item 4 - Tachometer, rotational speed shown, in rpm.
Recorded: 100 rpm
